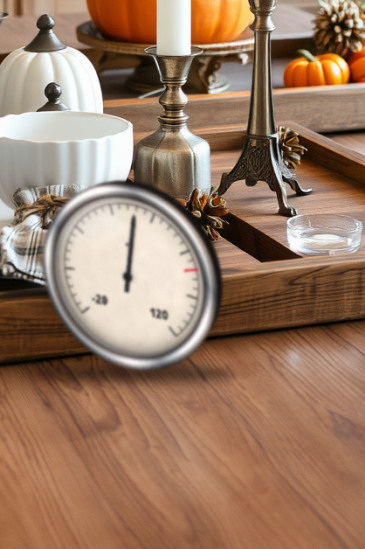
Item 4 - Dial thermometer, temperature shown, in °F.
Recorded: 52 °F
